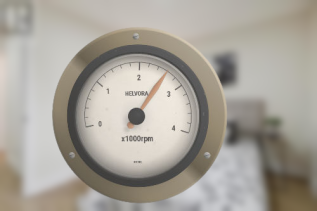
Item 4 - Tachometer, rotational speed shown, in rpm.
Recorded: 2600 rpm
